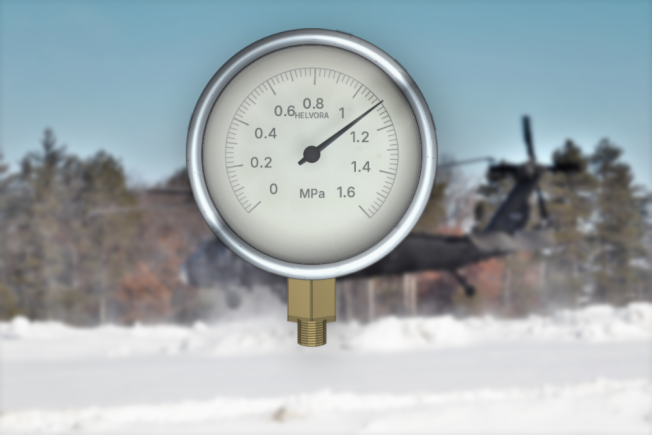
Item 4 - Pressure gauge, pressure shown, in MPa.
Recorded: 1.1 MPa
